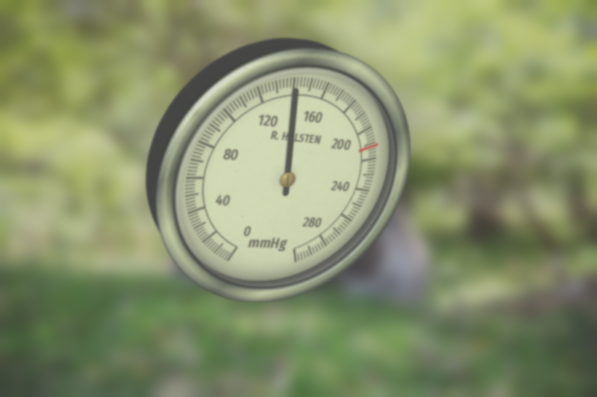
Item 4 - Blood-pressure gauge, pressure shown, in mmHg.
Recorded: 140 mmHg
